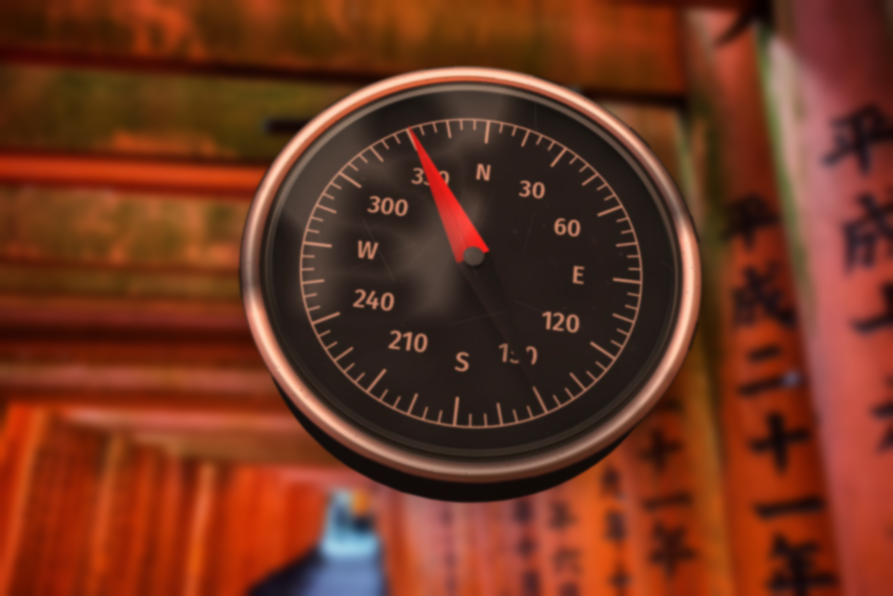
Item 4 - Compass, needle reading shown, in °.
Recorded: 330 °
